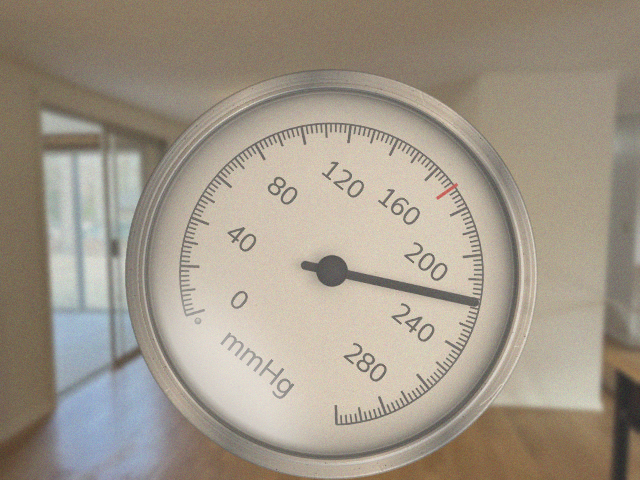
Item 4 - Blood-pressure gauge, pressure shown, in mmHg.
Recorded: 220 mmHg
